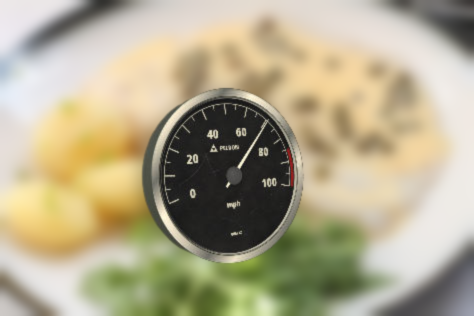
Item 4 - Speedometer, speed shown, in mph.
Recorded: 70 mph
